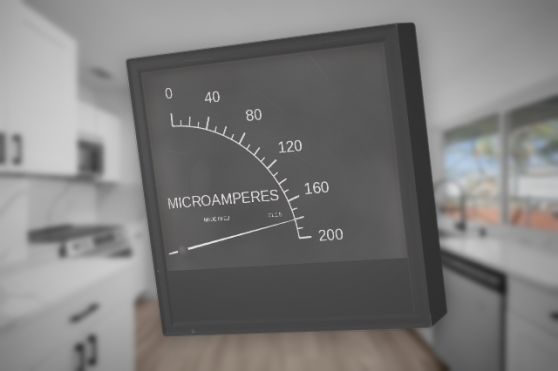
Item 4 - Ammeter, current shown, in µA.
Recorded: 180 µA
